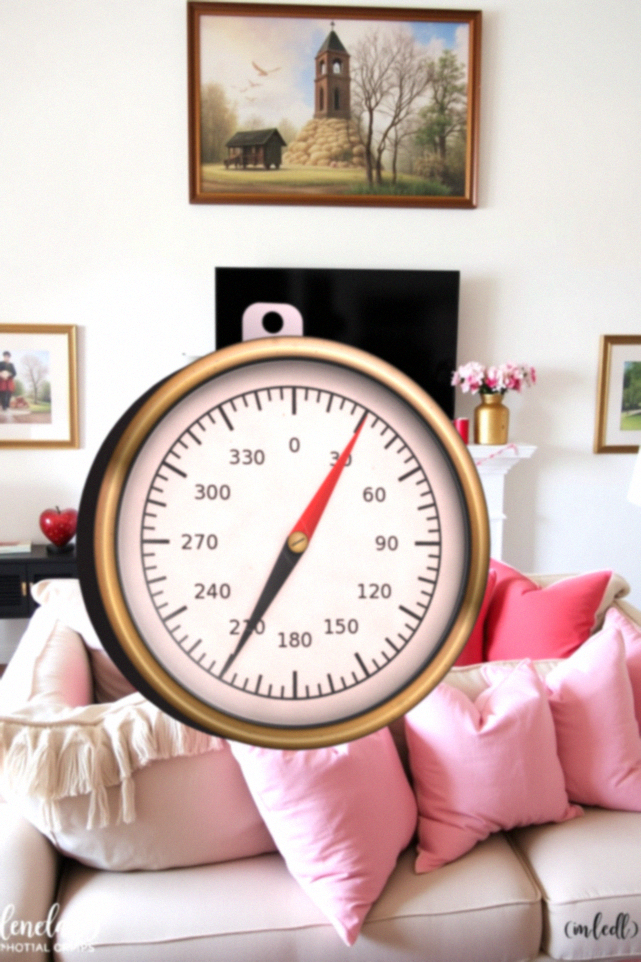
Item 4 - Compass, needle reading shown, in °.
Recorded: 30 °
